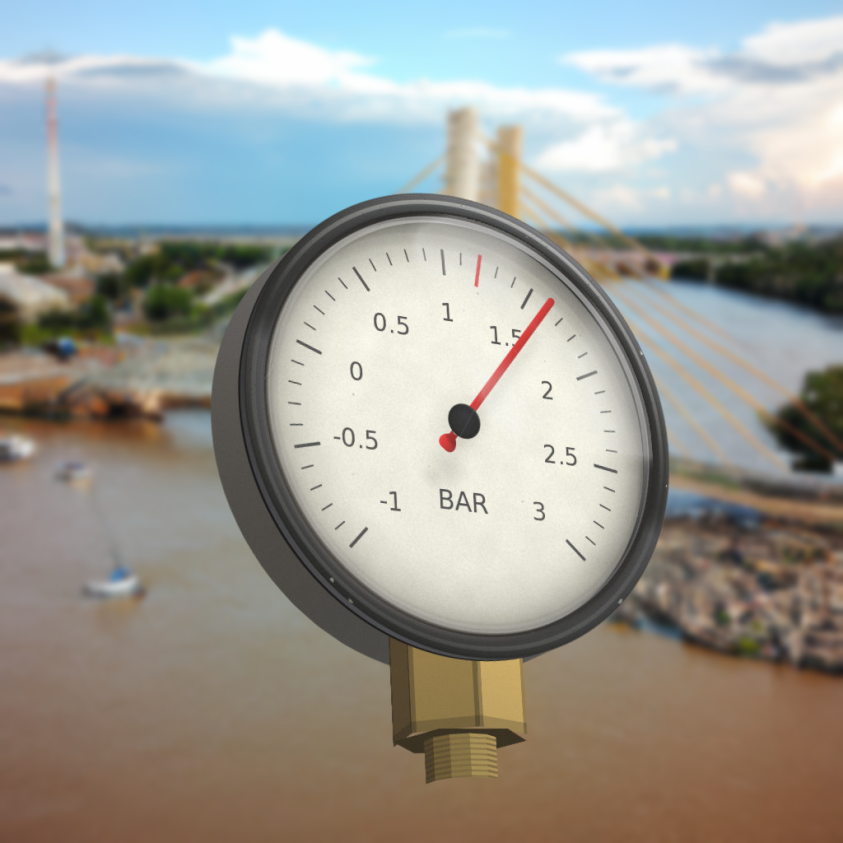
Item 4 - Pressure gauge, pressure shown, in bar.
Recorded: 1.6 bar
